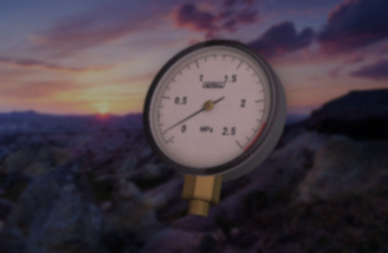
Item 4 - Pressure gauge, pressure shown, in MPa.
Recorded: 0.1 MPa
